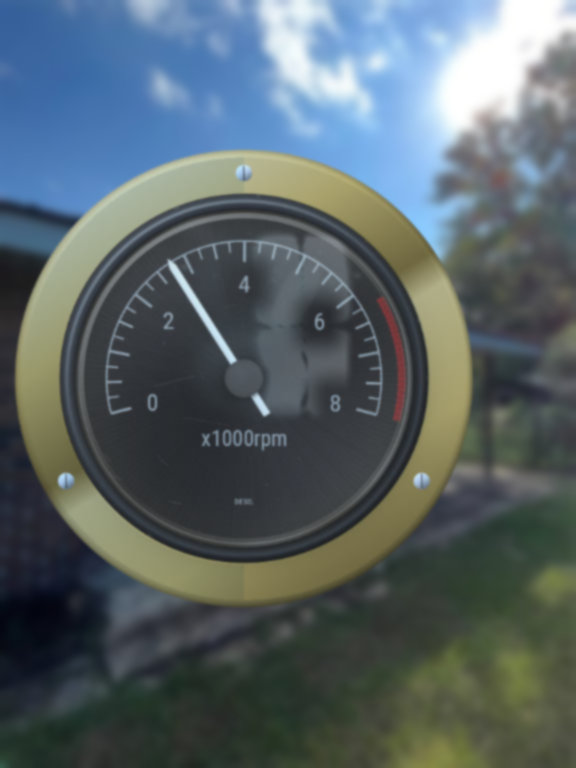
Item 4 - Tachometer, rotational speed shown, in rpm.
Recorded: 2750 rpm
